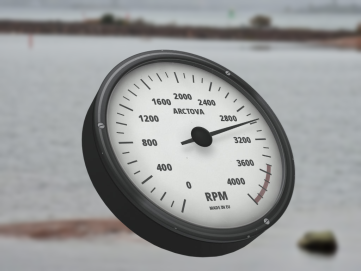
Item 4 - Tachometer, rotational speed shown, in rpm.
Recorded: 3000 rpm
